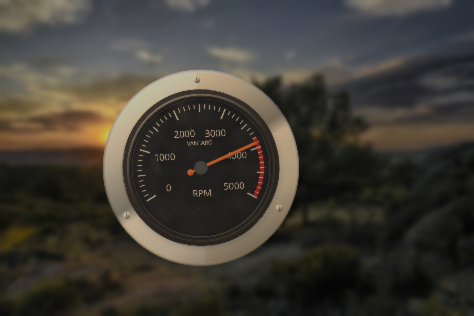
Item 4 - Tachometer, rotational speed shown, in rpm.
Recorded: 3900 rpm
